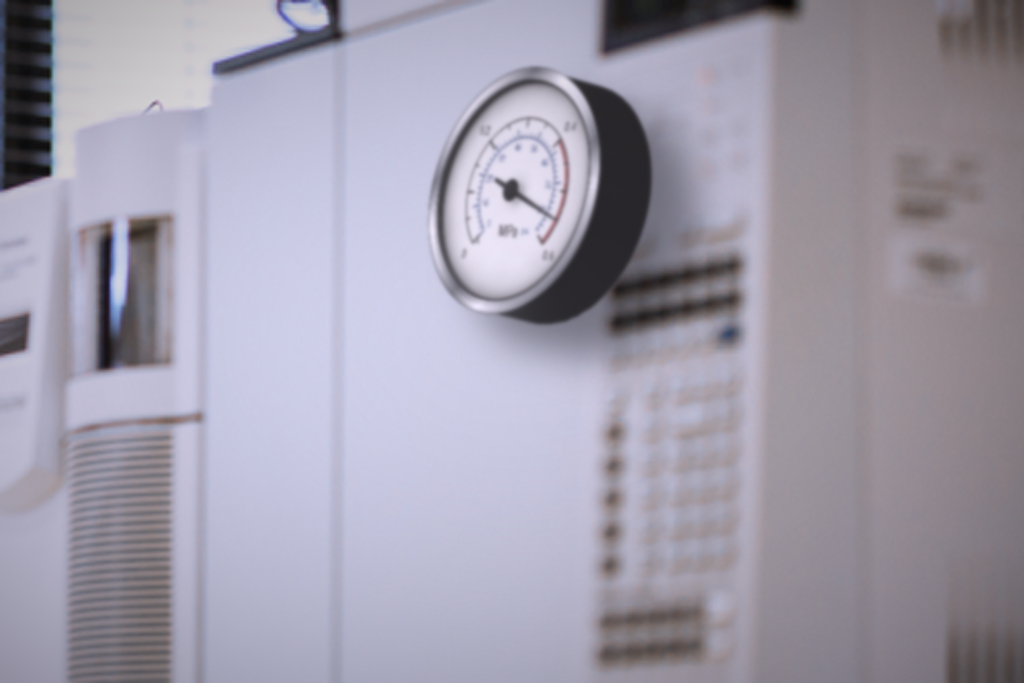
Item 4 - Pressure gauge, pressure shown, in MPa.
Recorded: 0.55 MPa
